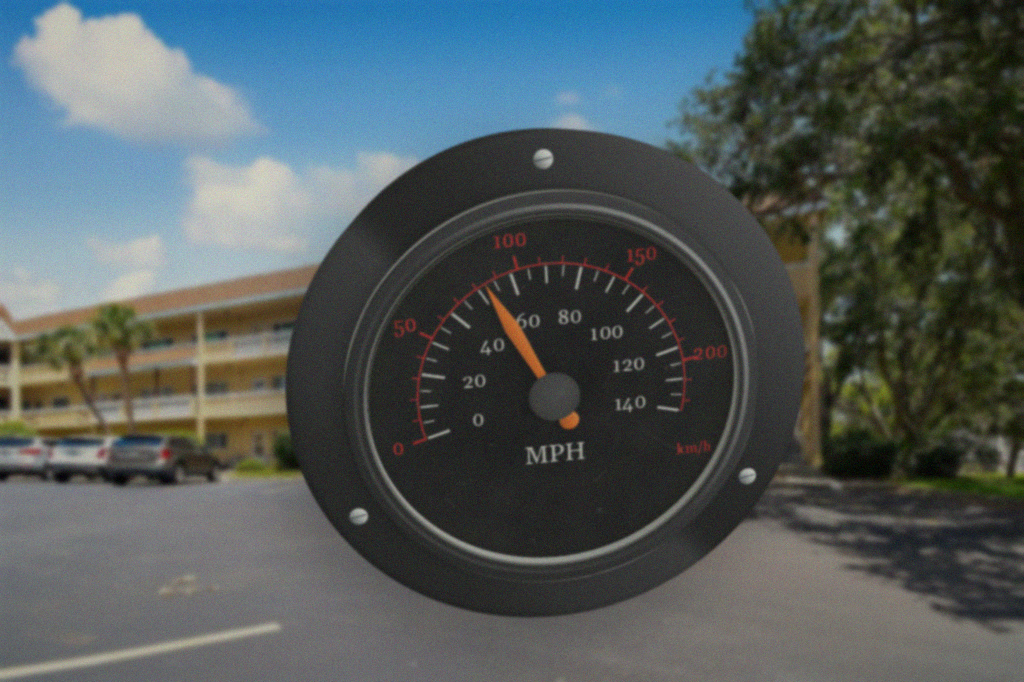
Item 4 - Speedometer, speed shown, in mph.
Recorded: 52.5 mph
